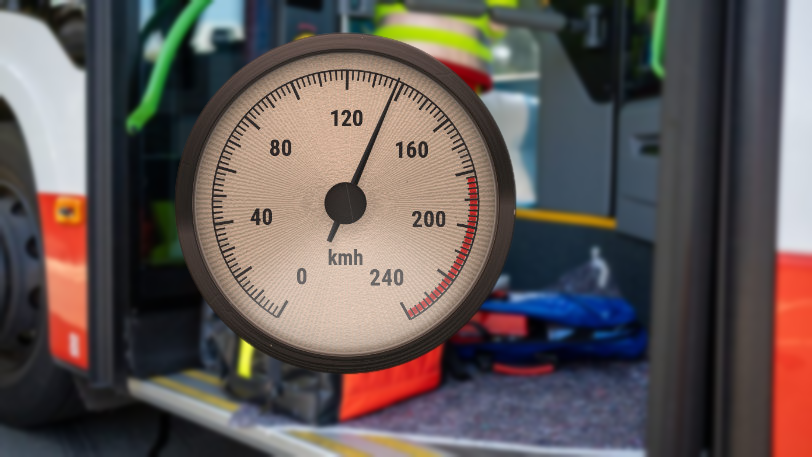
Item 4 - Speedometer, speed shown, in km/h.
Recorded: 138 km/h
